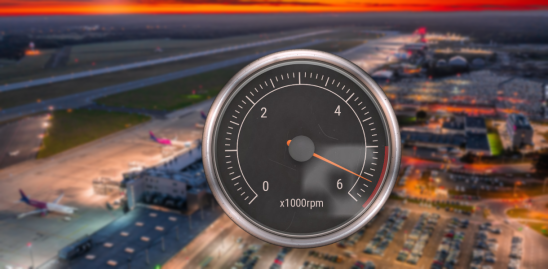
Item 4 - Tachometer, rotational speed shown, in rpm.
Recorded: 5600 rpm
